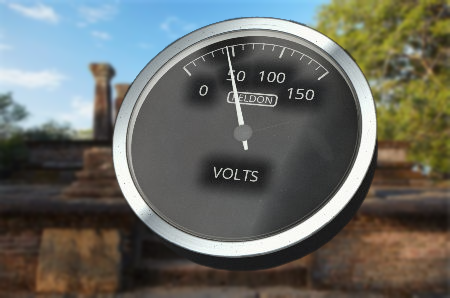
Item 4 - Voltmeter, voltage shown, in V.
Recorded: 45 V
